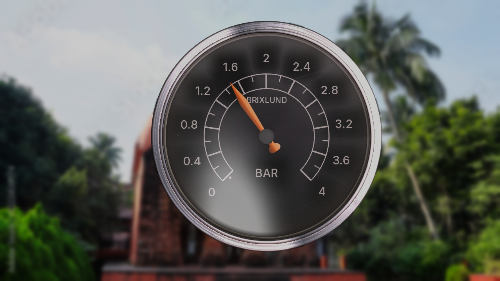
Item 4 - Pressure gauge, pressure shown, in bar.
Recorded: 1.5 bar
